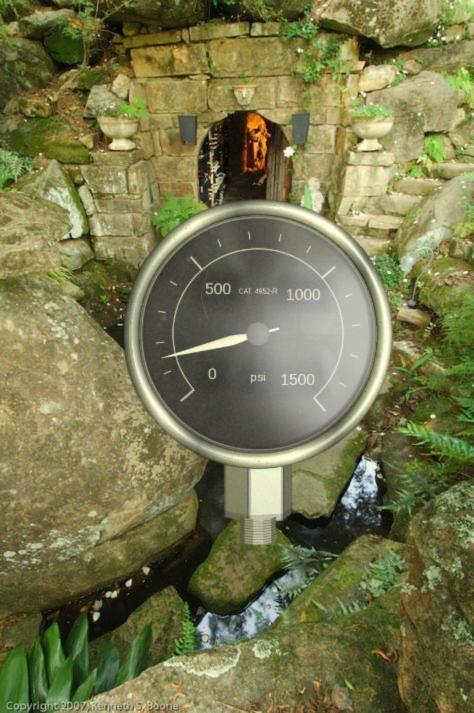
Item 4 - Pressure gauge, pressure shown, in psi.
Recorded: 150 psi
